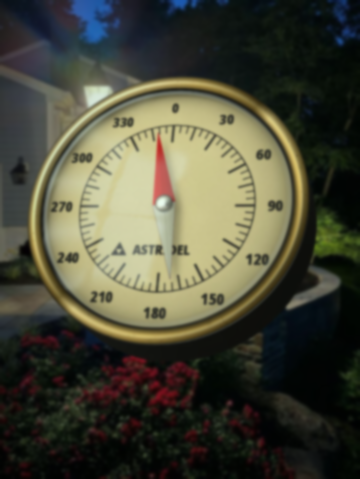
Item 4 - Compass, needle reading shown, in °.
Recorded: 350 °
